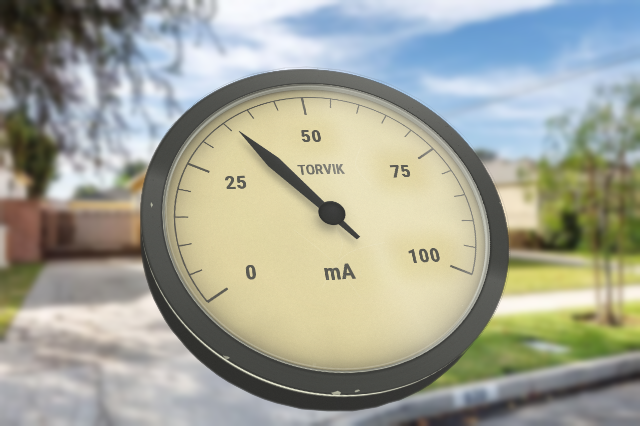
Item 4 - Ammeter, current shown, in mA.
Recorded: 35 mA
